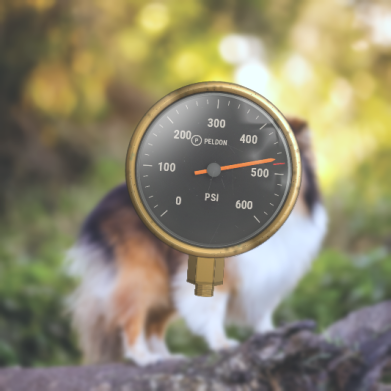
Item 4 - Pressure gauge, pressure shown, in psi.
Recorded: 470 psi
